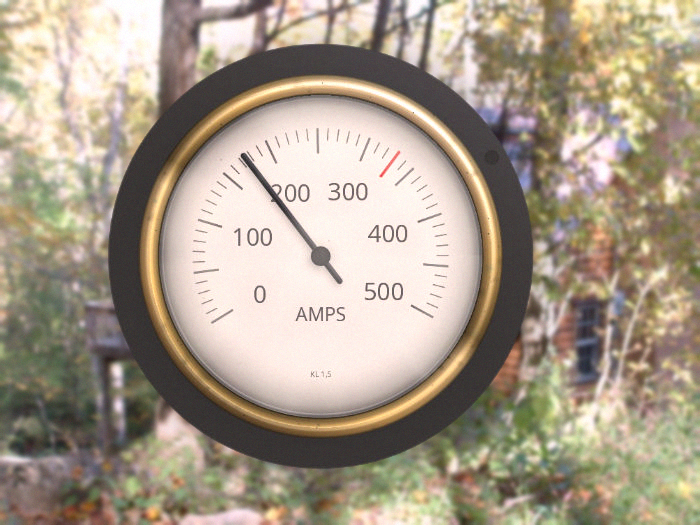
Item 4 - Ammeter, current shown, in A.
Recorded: 175 A
